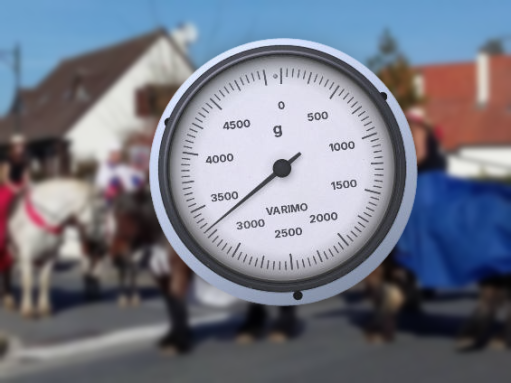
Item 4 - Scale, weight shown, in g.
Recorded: 3300 g
